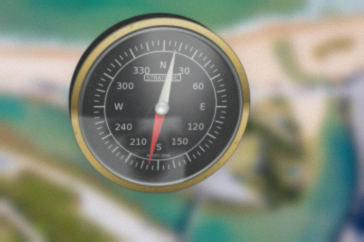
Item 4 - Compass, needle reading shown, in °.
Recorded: 190 °
